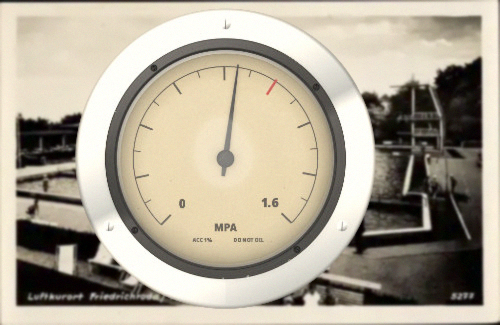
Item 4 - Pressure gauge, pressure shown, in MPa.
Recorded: 0.85 MPa
